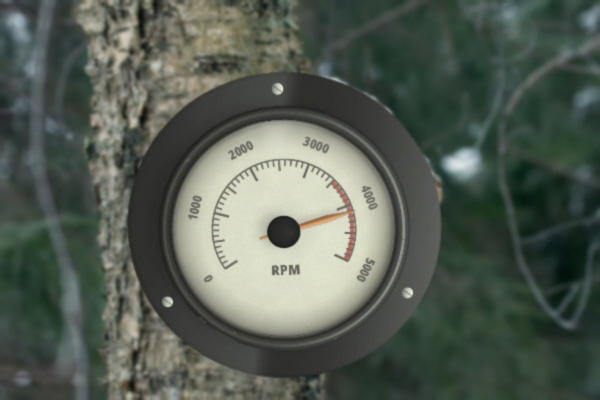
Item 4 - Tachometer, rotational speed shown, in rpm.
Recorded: 4100 rpm
